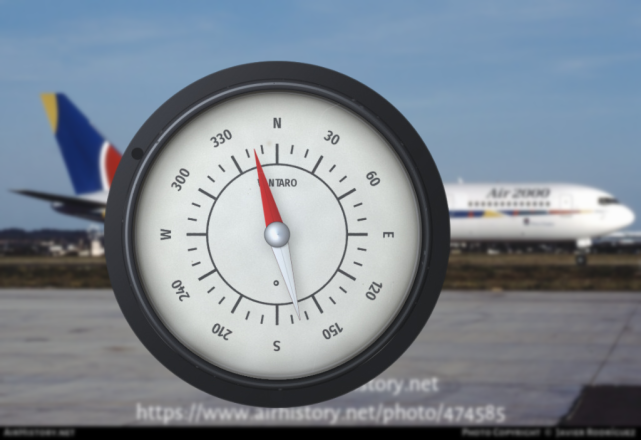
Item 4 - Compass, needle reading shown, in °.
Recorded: 345 °
